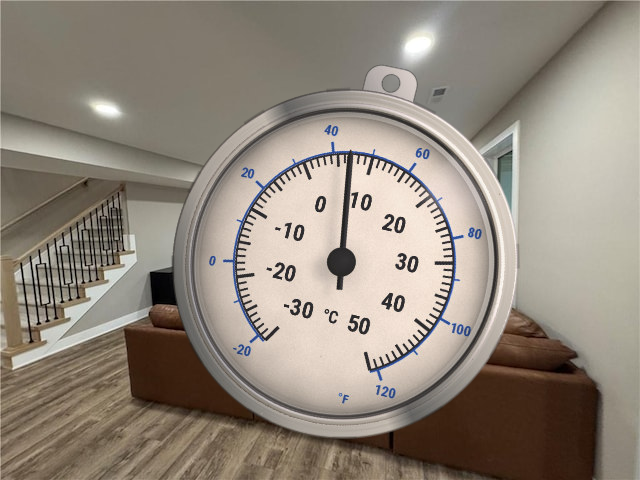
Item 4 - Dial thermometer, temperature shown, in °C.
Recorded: 7 °C
